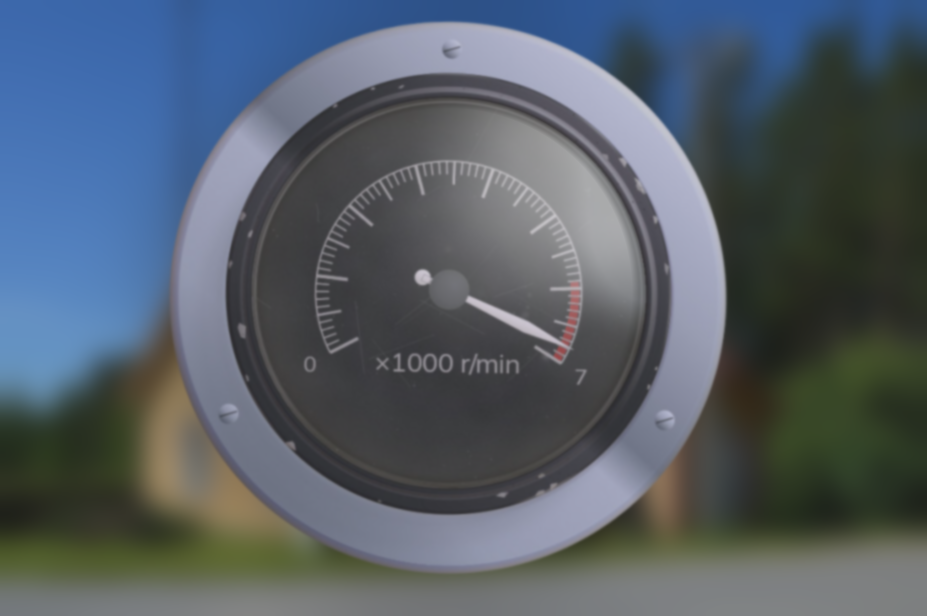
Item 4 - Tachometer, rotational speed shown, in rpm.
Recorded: 6800 rpm
